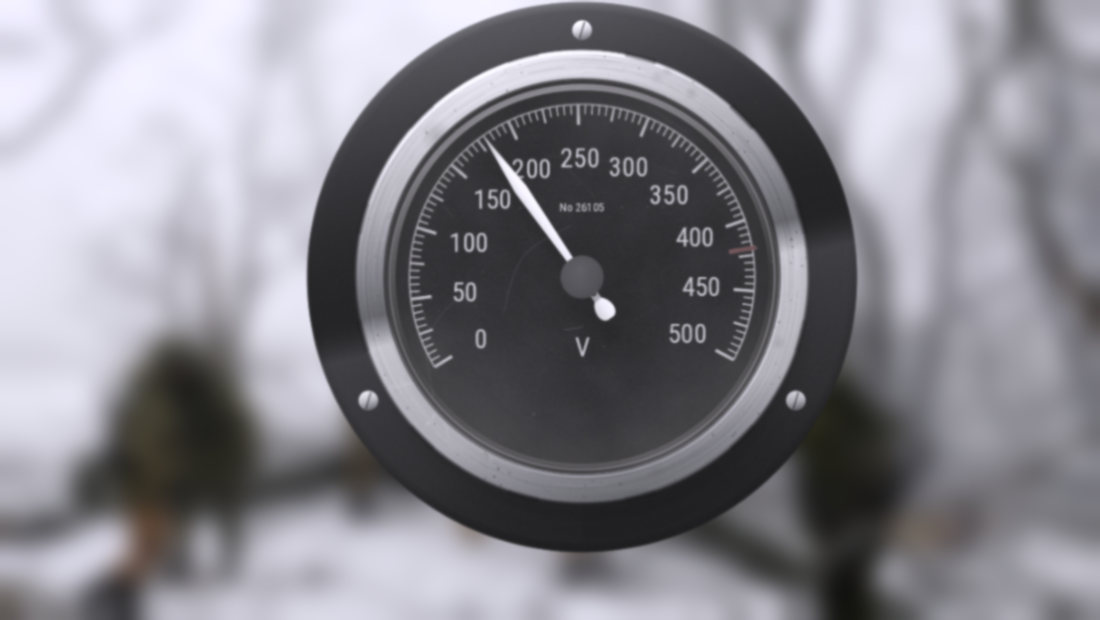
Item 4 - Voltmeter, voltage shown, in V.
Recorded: 180 V
